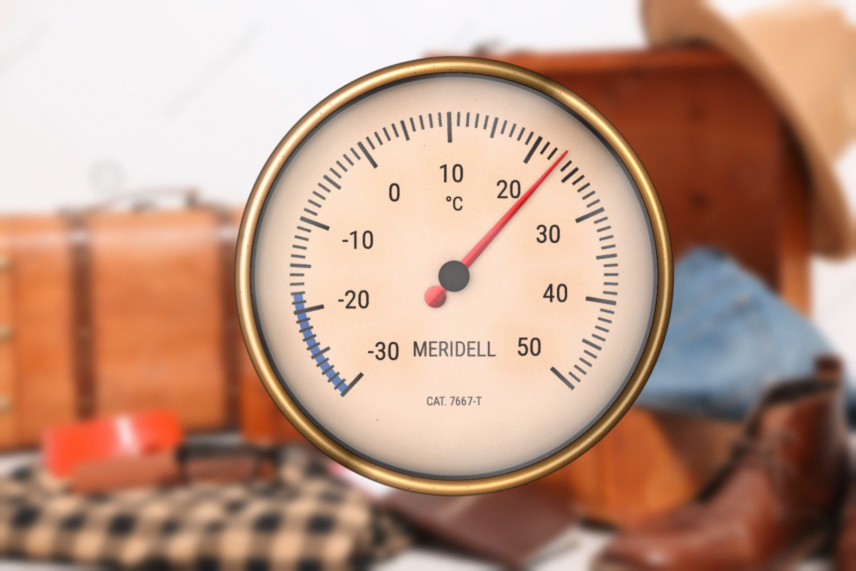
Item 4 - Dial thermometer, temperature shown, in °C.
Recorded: 23 °C
